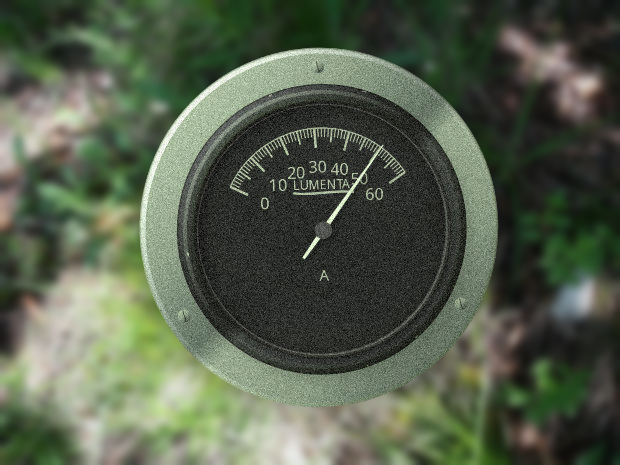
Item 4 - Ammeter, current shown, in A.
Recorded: 50 A
